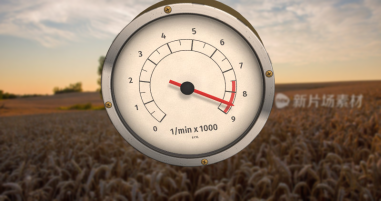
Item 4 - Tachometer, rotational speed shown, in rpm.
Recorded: 8500 rpm
